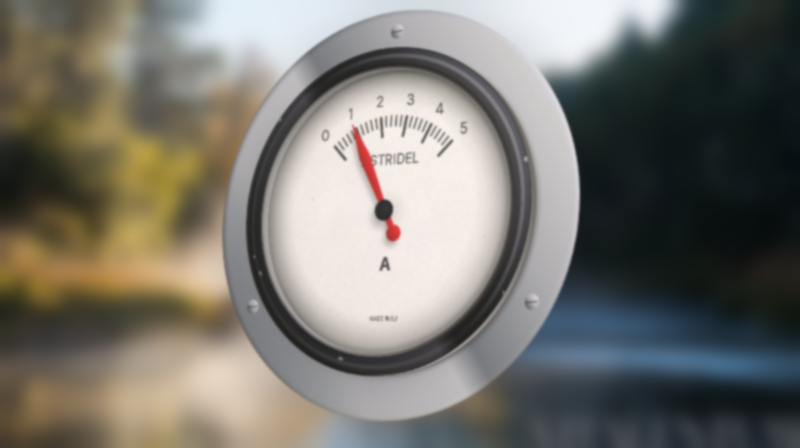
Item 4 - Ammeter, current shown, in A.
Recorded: 1 A
